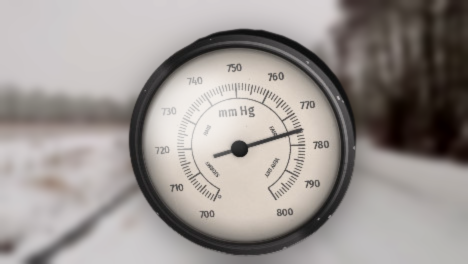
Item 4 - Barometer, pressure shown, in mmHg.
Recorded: 775 mmHg
